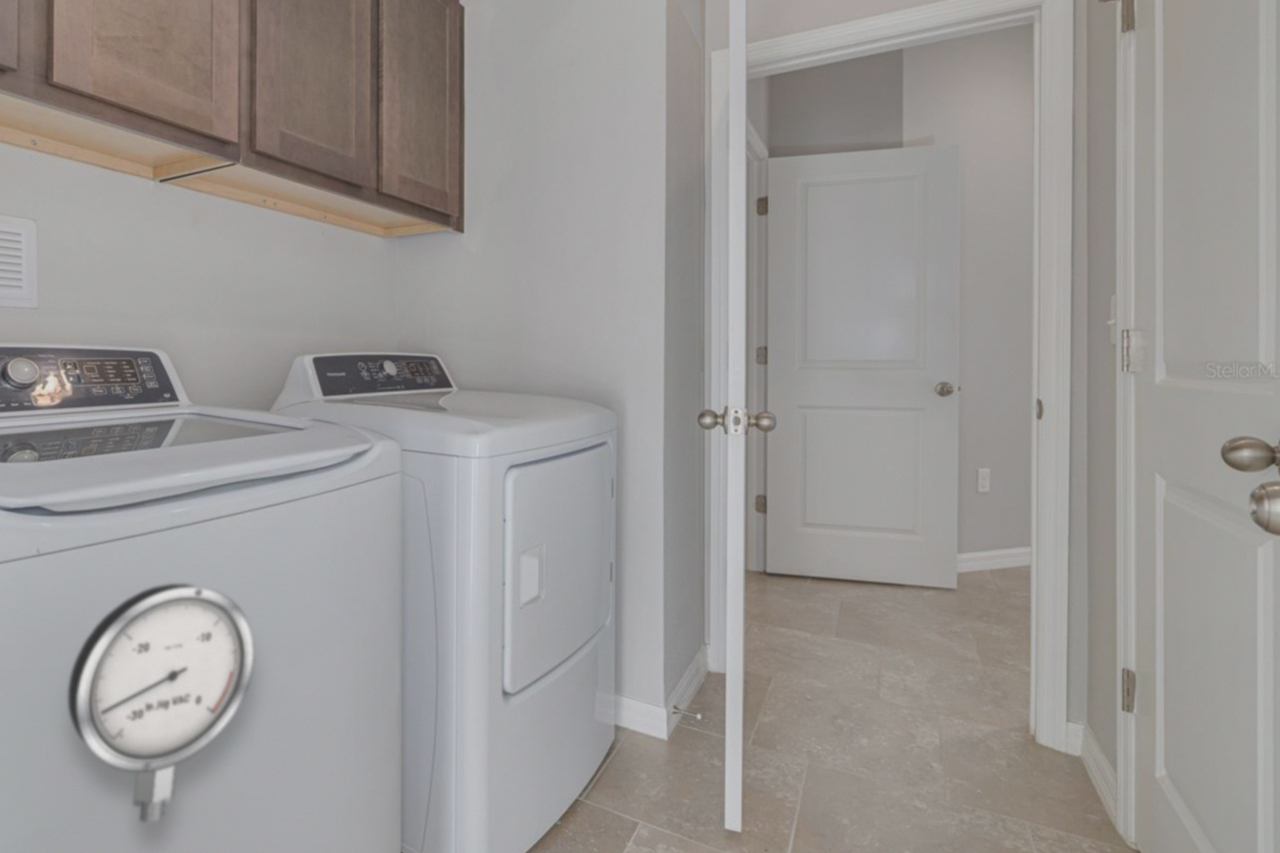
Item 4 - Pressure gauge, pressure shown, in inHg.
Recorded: -27 inHg
